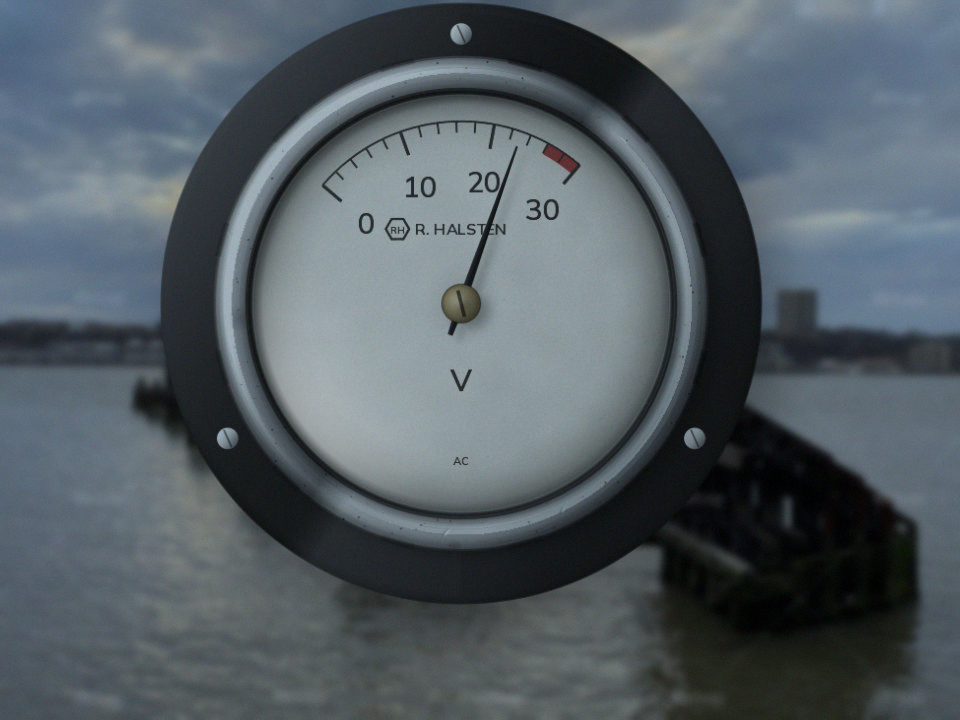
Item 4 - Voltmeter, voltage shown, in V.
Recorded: 23 V
